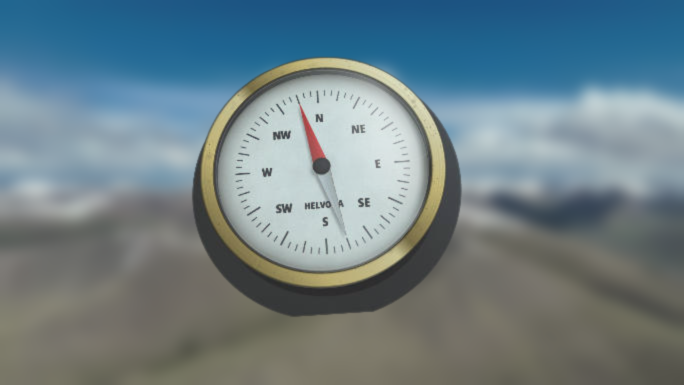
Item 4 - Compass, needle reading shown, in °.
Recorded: 345 °
